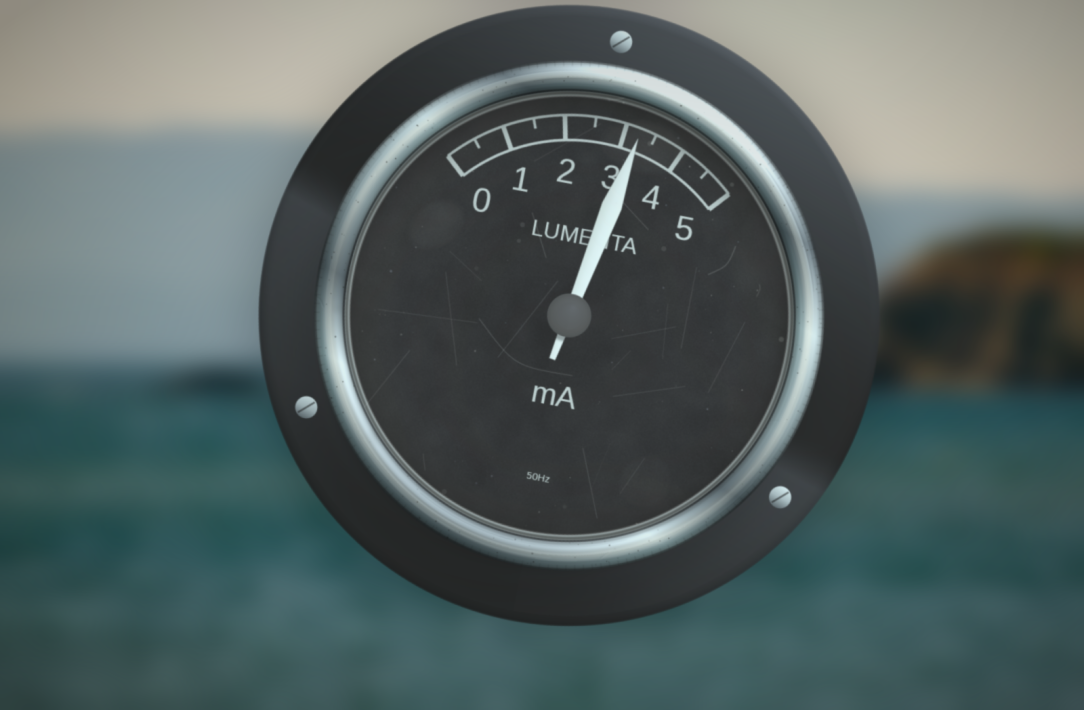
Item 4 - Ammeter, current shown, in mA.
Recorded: 3.25 mA
